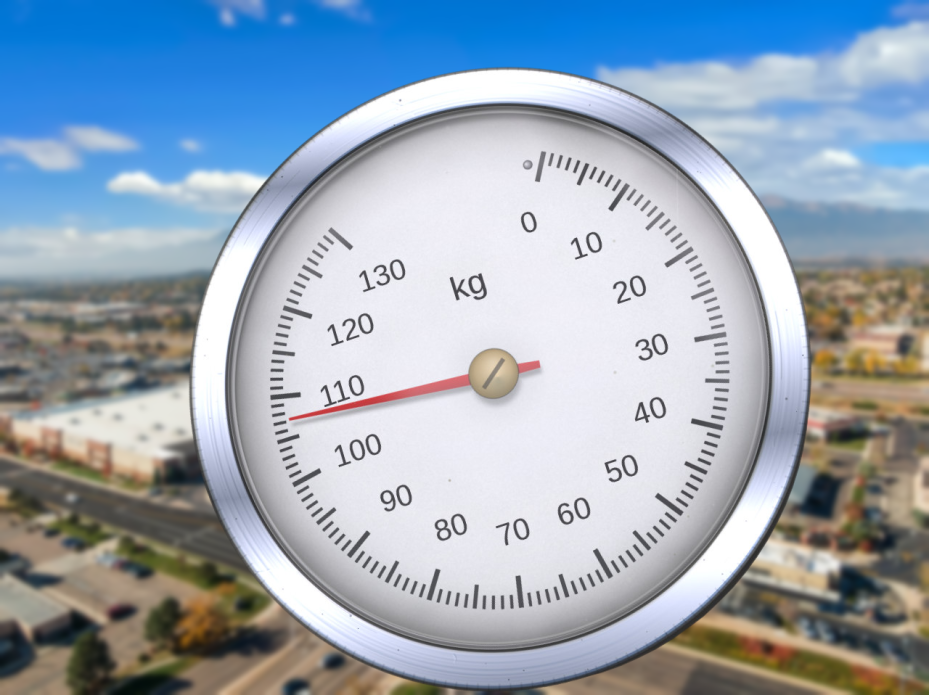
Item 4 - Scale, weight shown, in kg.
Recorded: 107 kg
